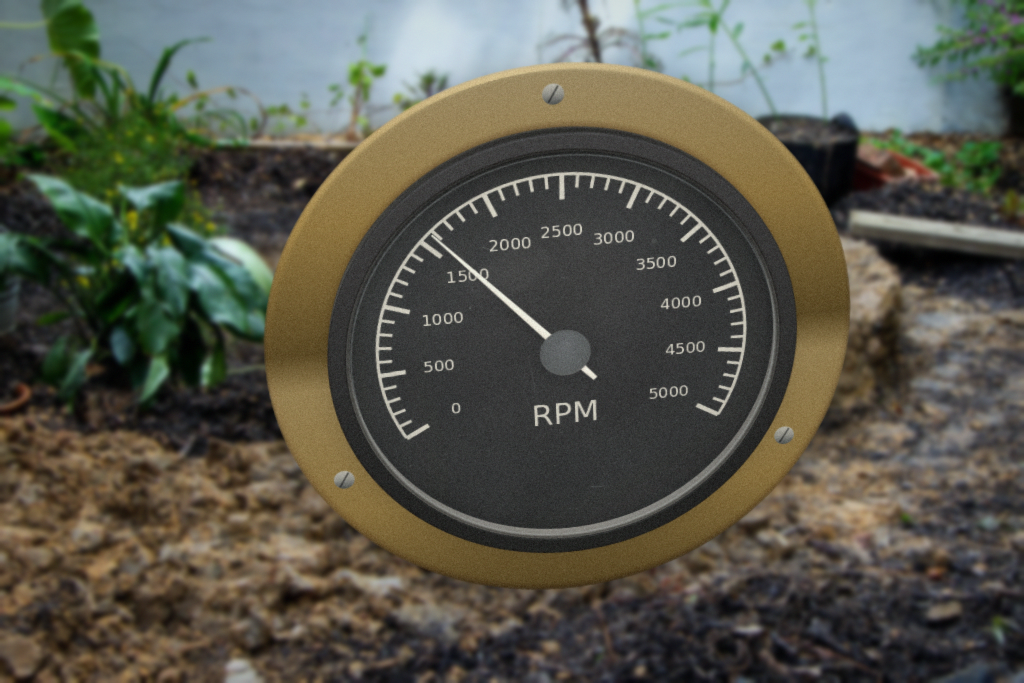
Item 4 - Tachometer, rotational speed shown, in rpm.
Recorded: 1600 rpm
